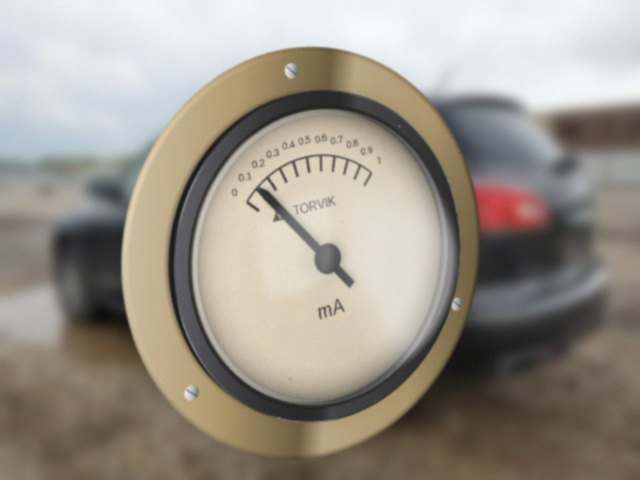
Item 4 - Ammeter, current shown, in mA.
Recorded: 0.1 mA
